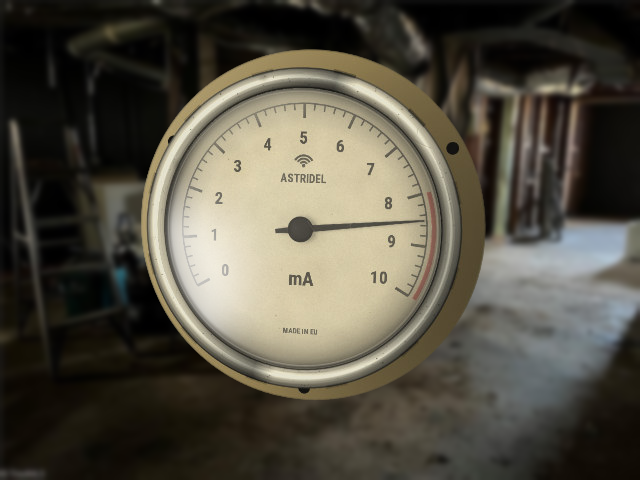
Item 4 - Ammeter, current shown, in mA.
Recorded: 8.5 mA
